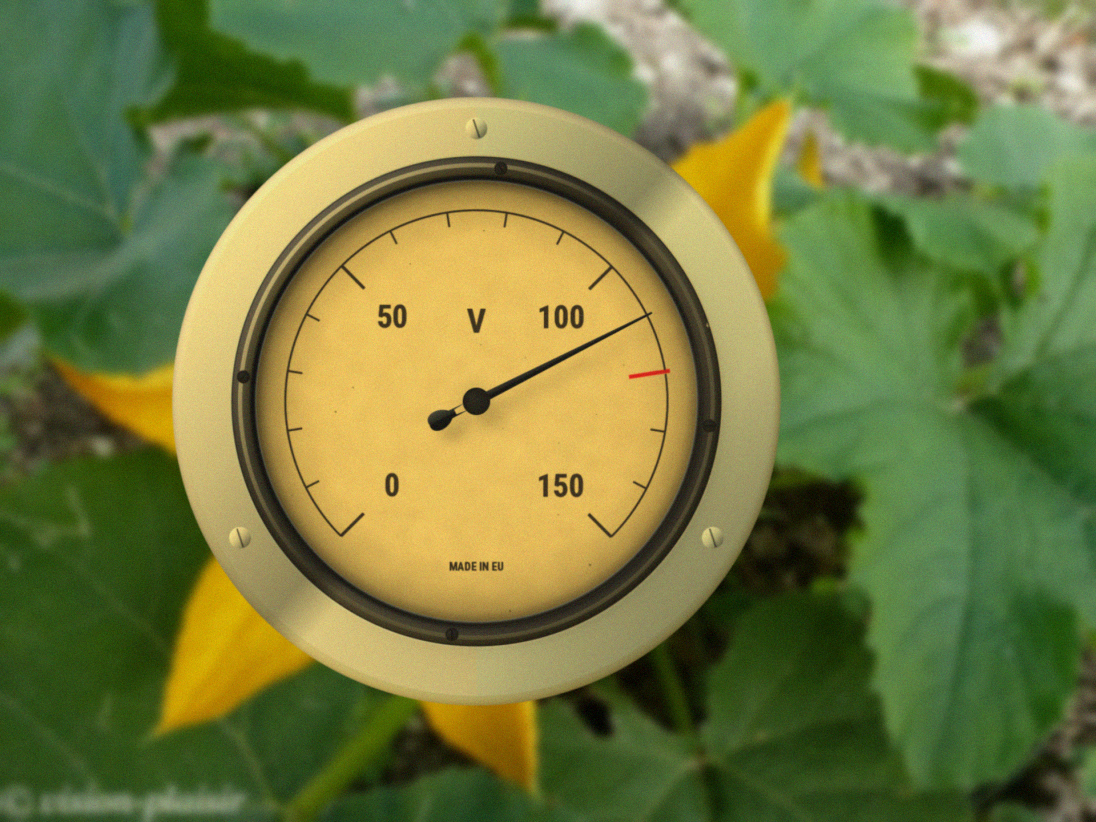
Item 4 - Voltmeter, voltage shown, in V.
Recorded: 110 V
